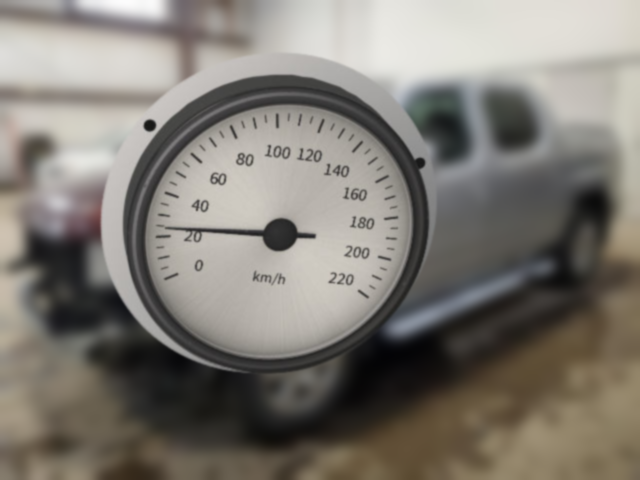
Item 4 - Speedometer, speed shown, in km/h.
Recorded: 25 km/h
